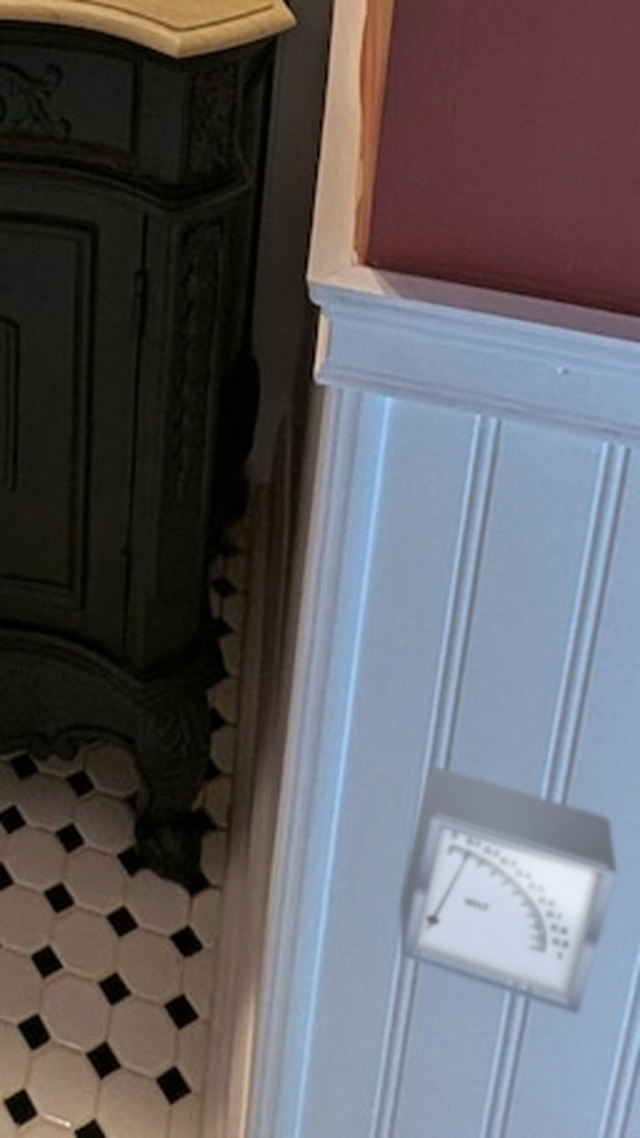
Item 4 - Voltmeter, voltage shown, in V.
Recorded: 0.1 V
